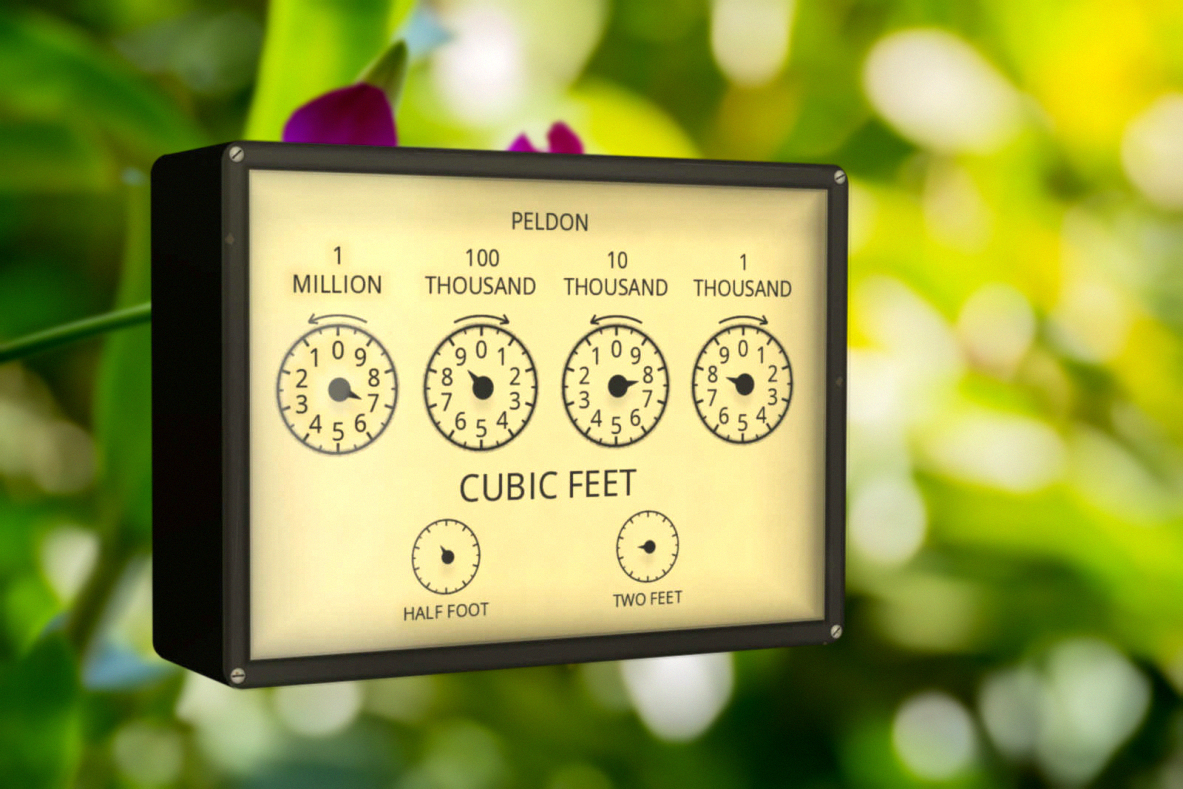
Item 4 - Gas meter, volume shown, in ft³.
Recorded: 687800 ft³
